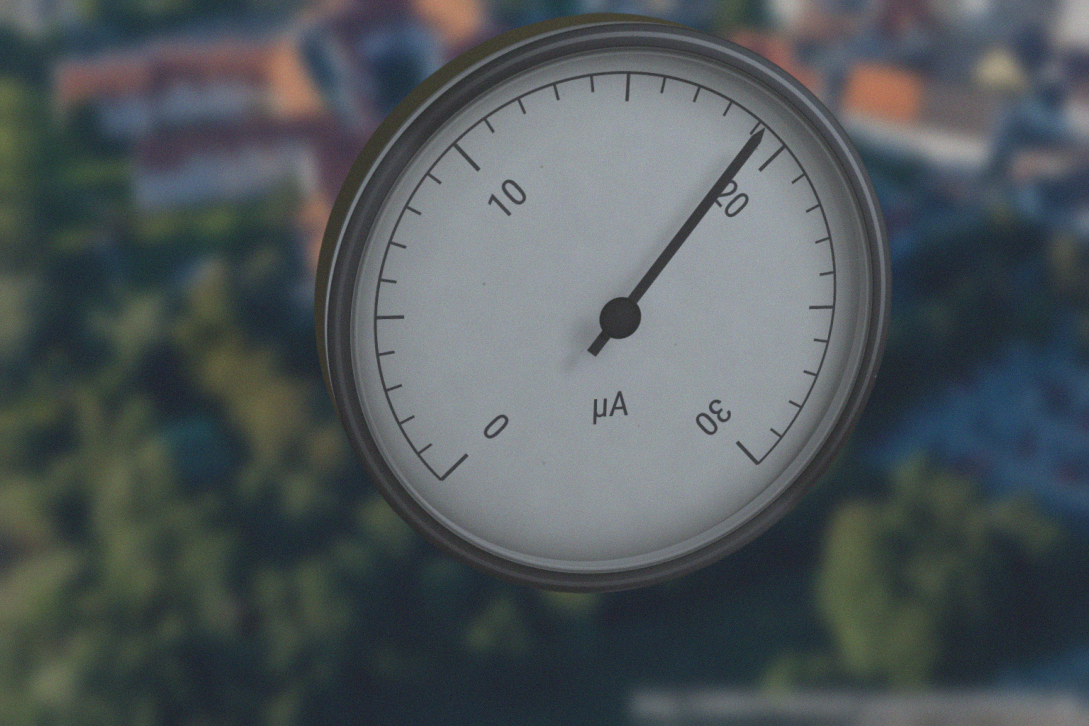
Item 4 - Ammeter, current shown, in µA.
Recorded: 19 µA
